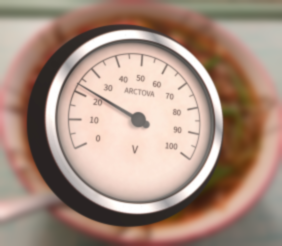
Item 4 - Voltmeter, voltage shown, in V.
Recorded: 22.5 V
